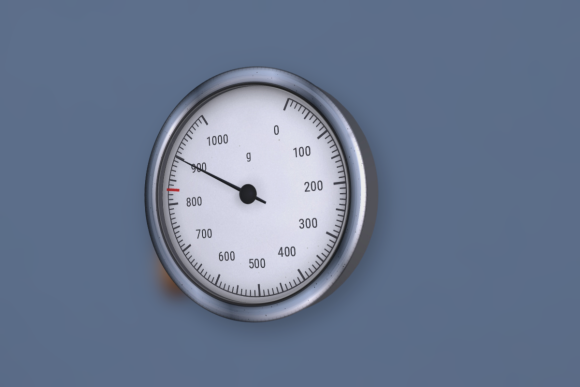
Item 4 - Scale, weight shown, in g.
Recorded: 900 g
